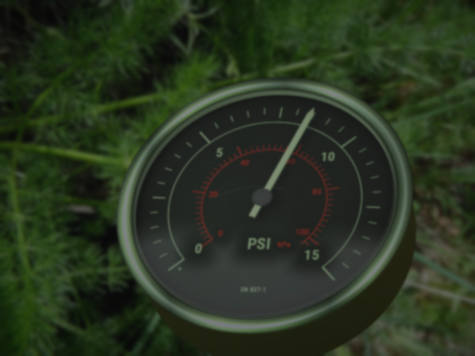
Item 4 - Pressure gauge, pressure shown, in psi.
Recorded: 8.5 psi
